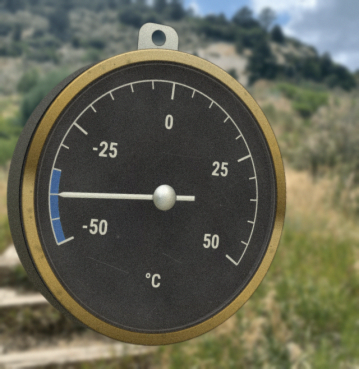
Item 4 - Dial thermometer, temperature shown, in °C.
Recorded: -40 °C
